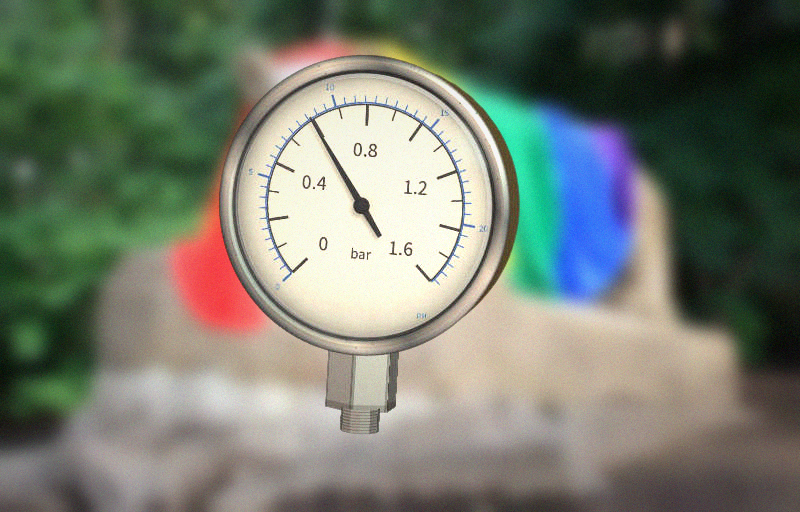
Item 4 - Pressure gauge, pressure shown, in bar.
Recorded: 0.6 bar
